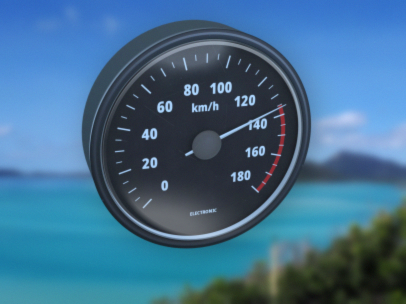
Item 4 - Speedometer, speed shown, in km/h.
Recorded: 135 km/h
